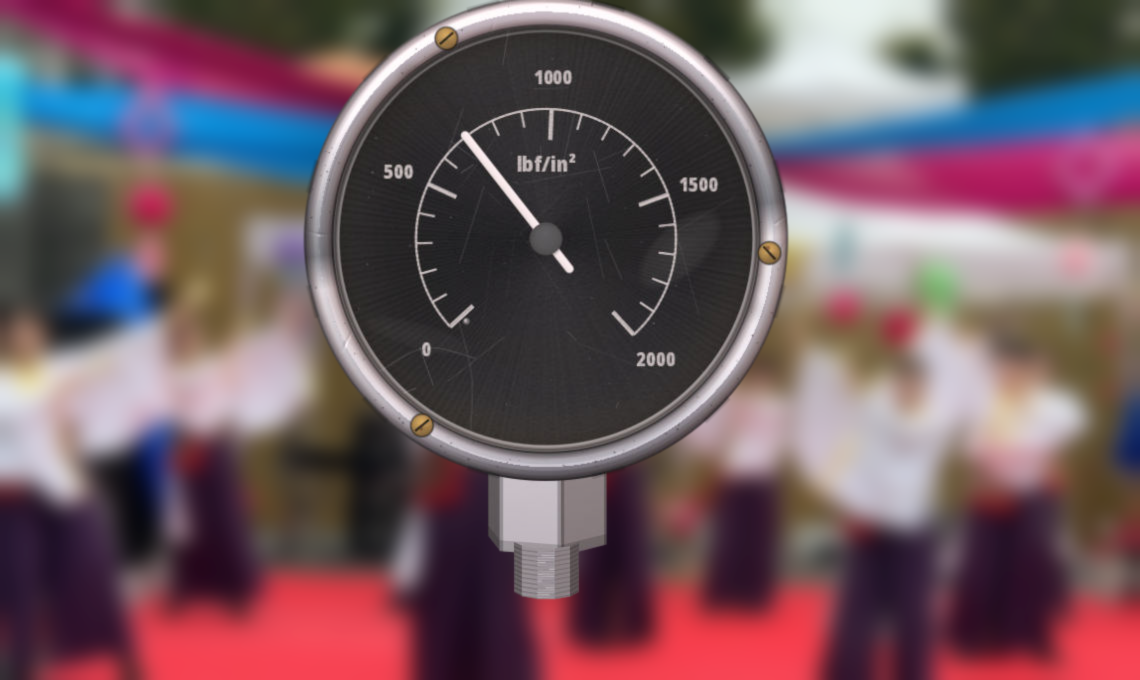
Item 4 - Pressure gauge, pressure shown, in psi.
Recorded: 700 psi
